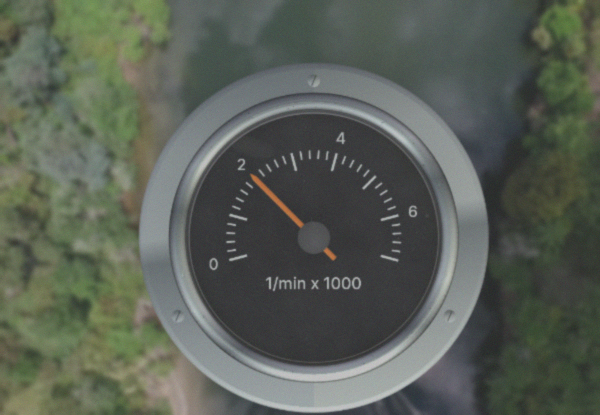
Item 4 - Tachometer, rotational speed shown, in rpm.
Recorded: 2000 rpm
